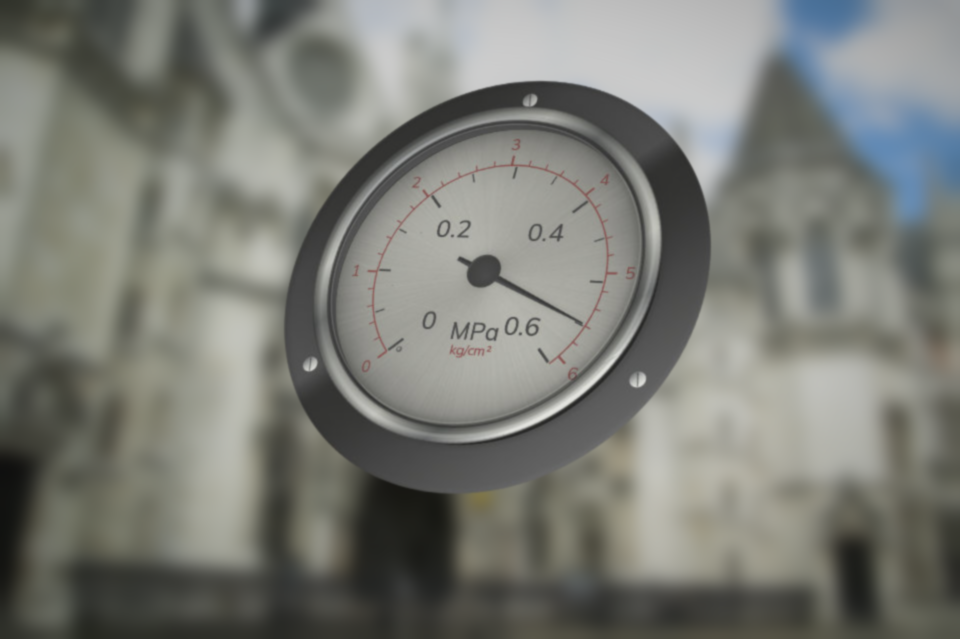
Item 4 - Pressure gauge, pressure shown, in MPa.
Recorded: 0.55 MPa
